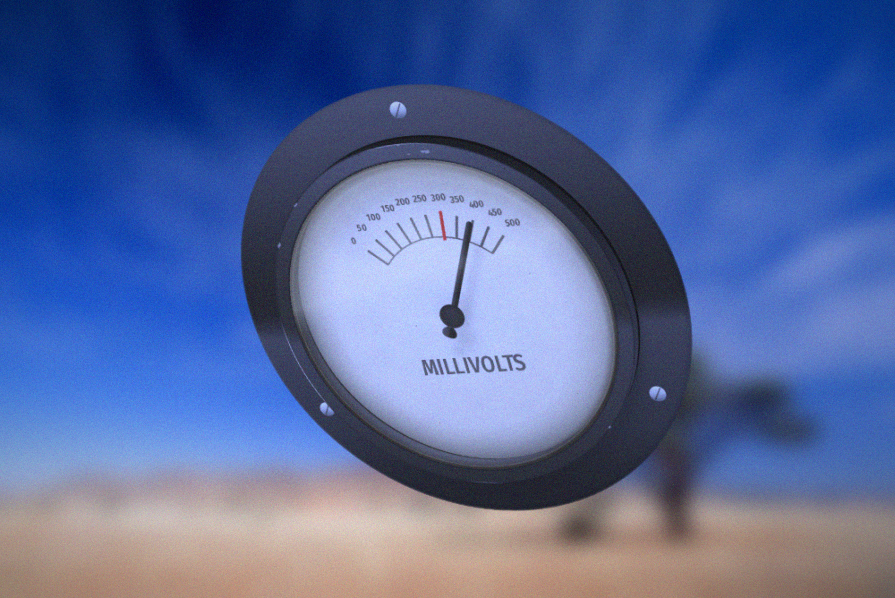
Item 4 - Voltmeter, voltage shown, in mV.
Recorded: 400 mV
